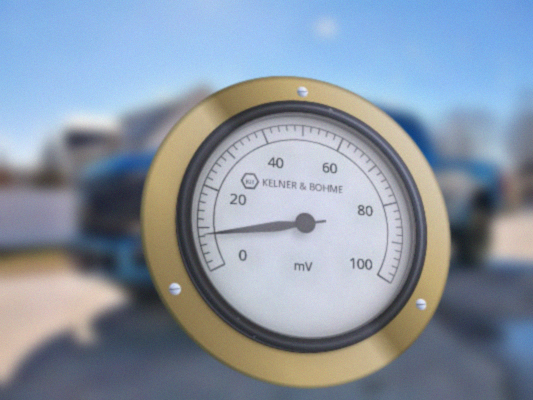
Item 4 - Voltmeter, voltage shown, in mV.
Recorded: 8 mV
